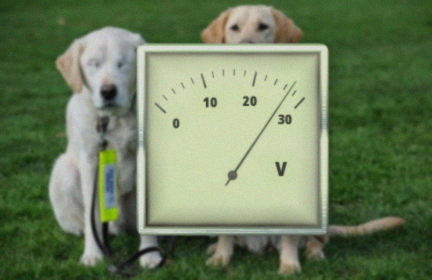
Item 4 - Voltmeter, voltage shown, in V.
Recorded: 27 V
